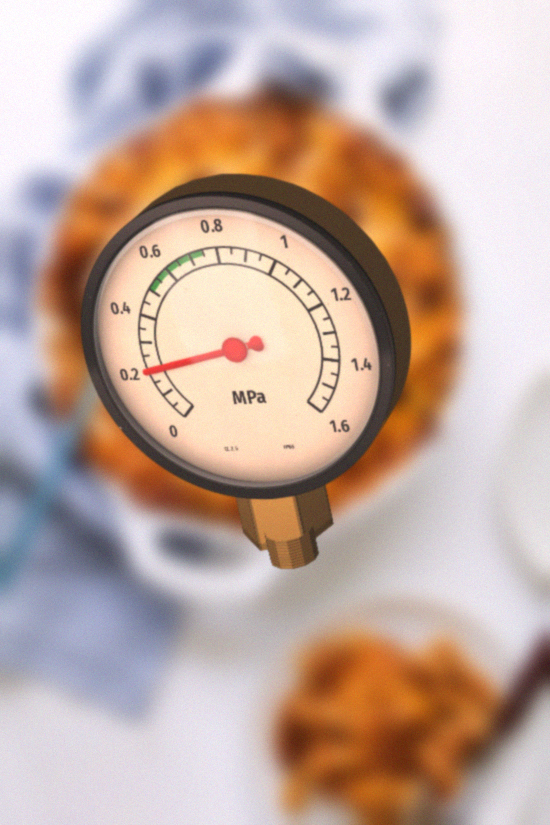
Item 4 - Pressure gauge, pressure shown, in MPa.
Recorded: 0.2 MPa
